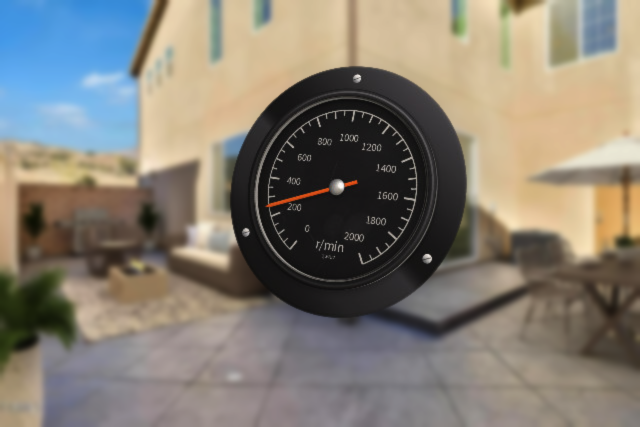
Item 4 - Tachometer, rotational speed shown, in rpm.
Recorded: 250 rpm
